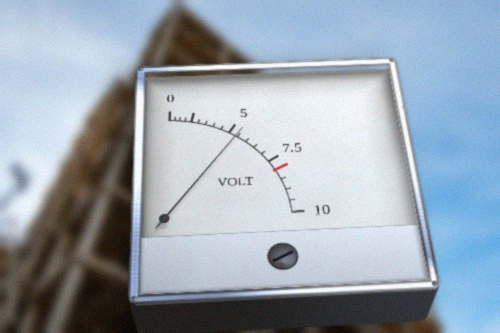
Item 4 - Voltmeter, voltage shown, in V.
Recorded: 5.5 V
